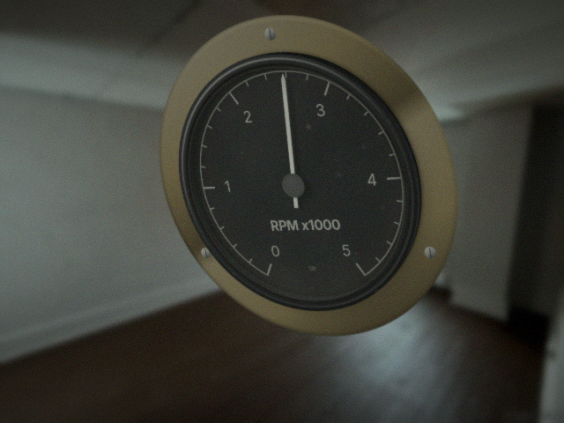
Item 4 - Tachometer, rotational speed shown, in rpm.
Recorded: 2600 rpm
